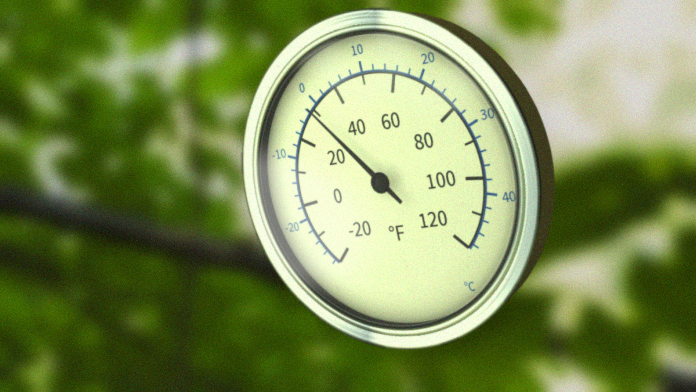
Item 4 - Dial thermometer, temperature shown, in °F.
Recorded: 30 °F
